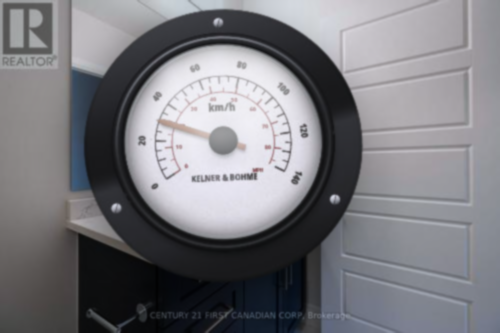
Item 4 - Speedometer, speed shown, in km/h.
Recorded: 30 km/h
